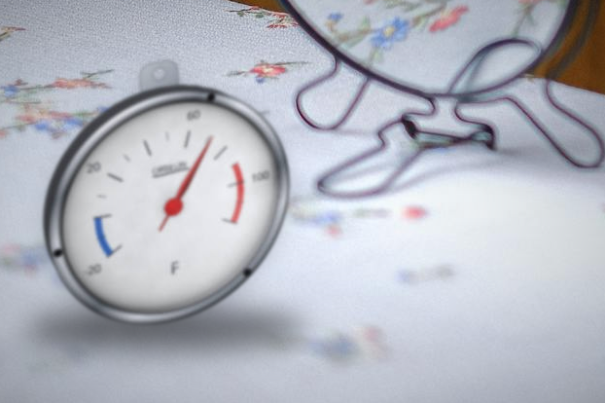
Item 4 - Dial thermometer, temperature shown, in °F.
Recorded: 70 °F
